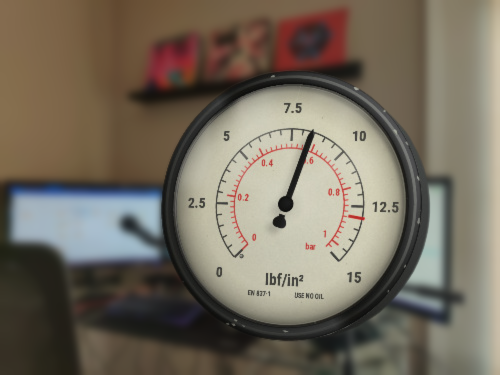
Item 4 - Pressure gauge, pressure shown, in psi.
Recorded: 8.5 psi
